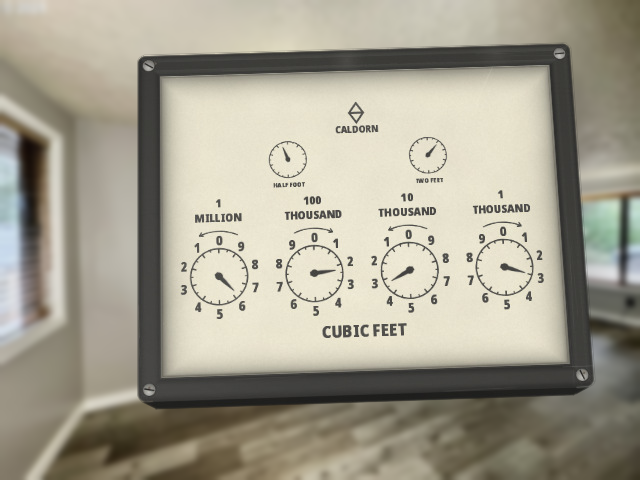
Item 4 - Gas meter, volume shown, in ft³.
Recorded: 623300 ft³
